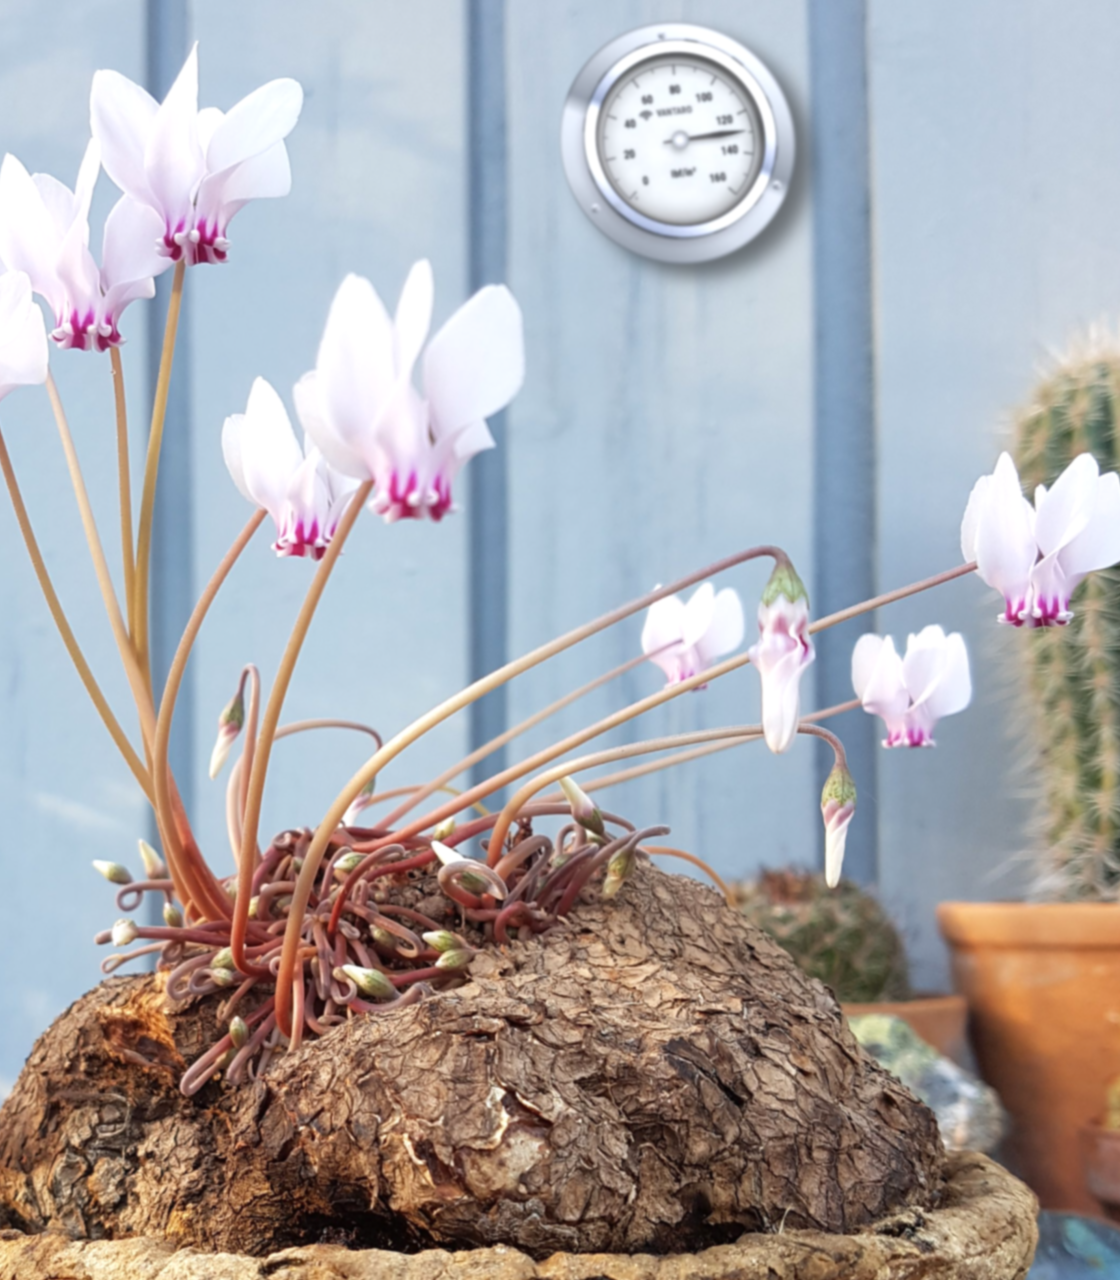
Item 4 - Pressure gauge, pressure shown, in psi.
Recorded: 130 psi
